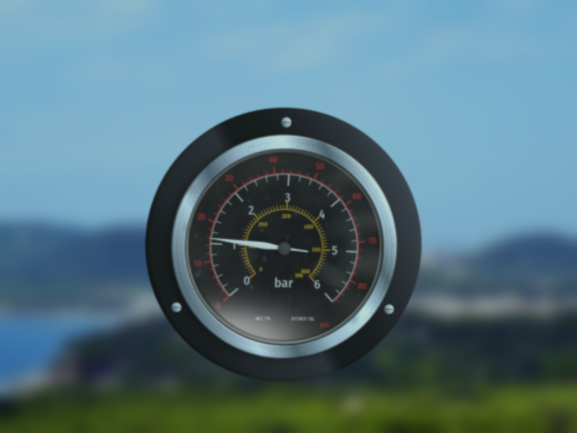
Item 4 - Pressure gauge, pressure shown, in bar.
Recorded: 1.1 bar
